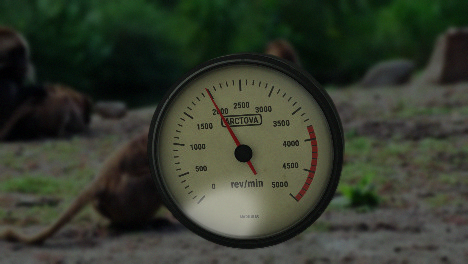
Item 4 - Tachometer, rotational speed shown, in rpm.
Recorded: 2000 rpm
